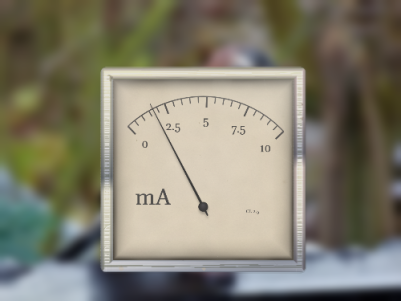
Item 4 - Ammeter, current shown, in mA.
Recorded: 1.75 mA
